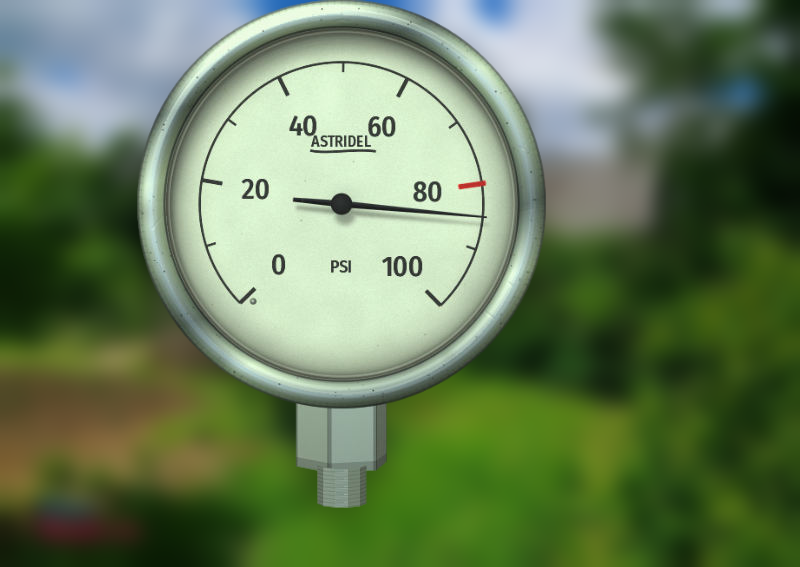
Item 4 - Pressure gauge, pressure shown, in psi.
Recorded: 85 psi
